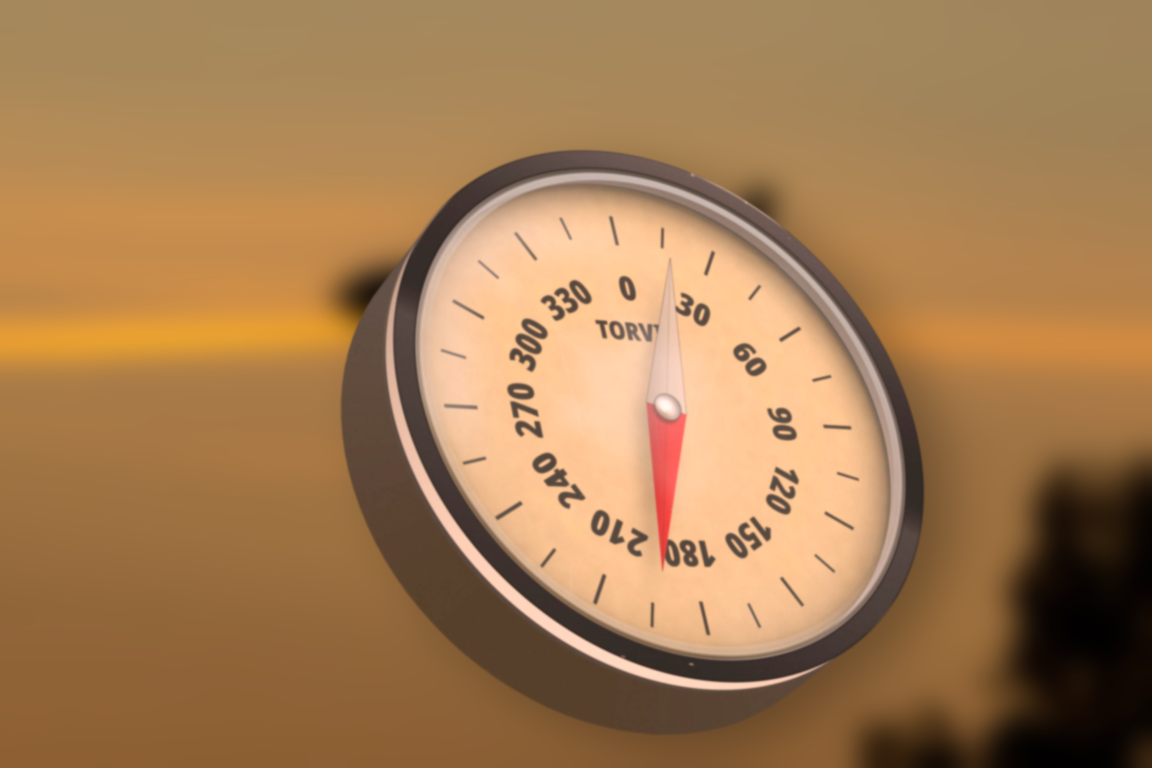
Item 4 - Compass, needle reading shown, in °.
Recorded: 195 °
